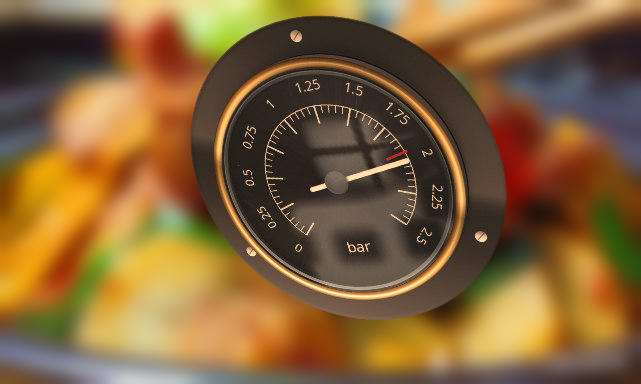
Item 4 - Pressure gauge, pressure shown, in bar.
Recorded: 2 bar
